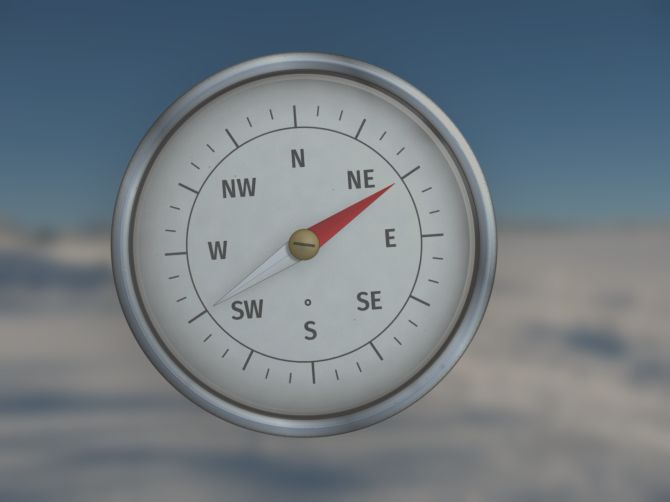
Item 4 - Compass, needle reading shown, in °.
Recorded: 60 °
